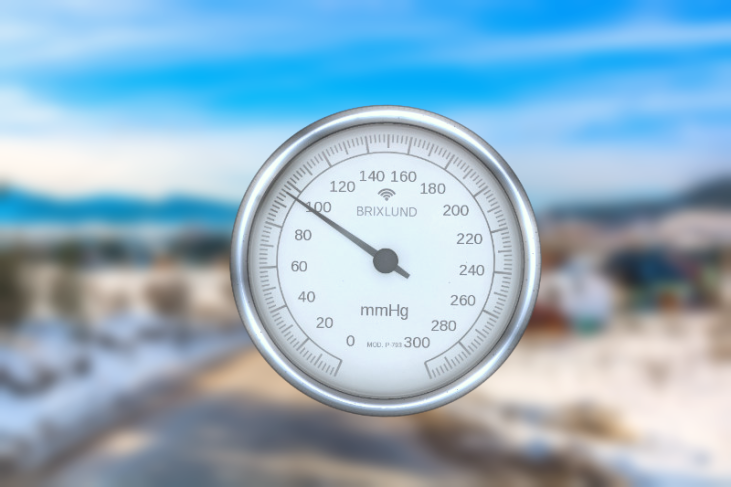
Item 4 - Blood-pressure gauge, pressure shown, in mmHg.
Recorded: 96 mmHg
